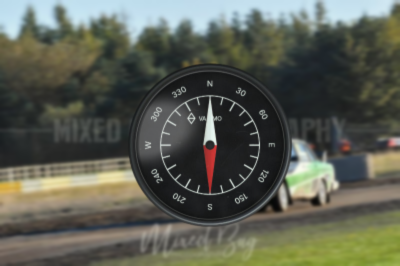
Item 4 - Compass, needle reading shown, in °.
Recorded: 180 °
